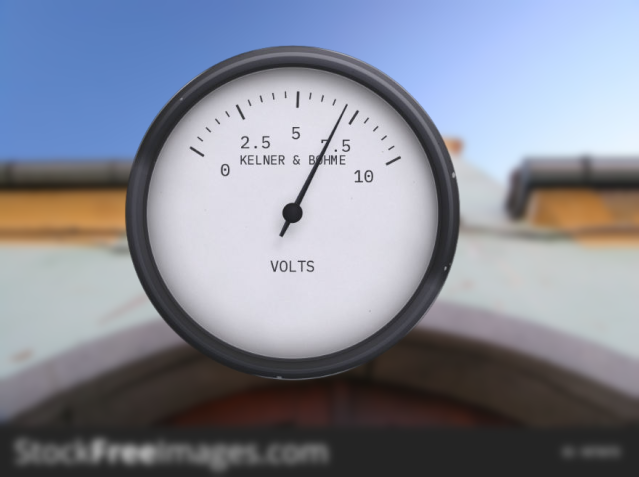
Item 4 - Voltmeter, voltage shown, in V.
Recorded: 7 V
